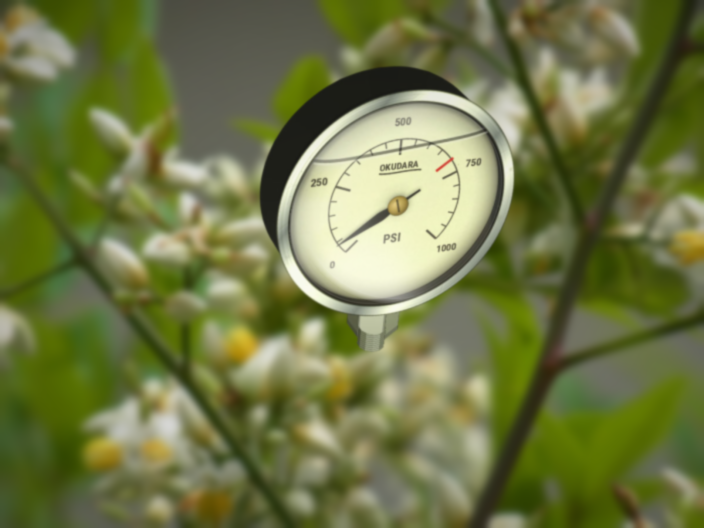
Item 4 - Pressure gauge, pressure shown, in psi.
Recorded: 50 psi
